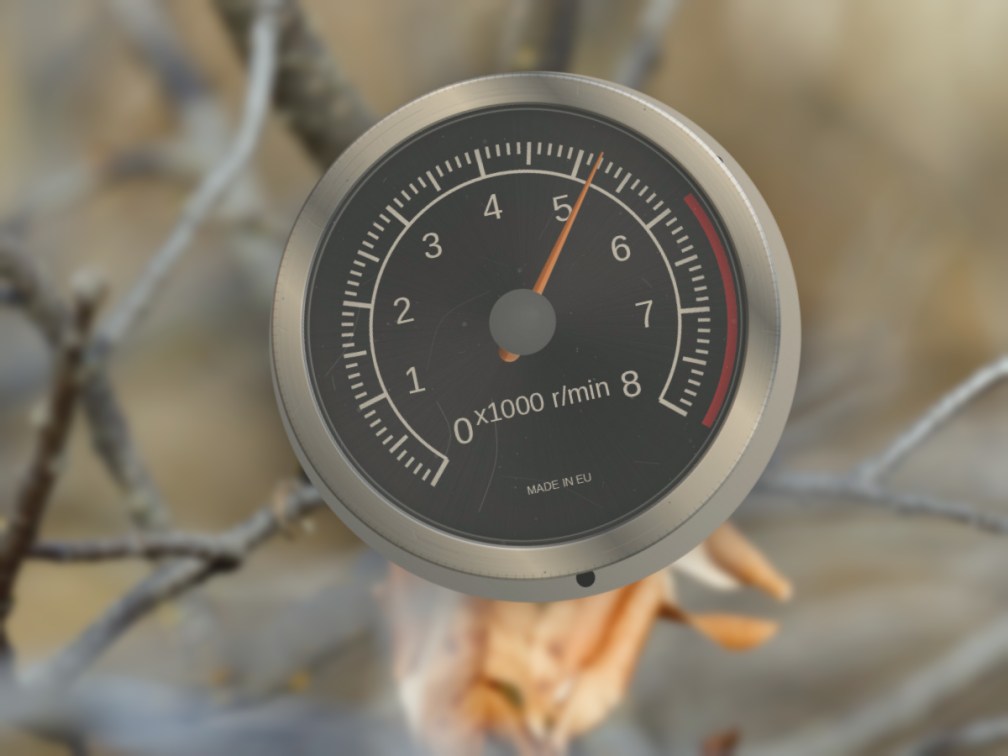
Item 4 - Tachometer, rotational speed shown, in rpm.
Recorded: 5200 rpm
